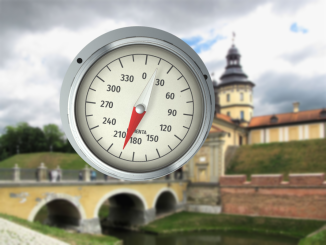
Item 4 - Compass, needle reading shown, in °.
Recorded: 195 °
